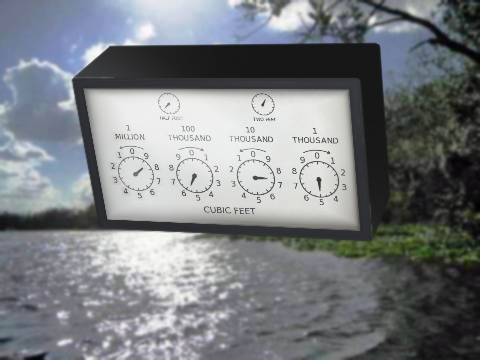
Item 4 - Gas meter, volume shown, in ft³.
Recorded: 857500 ft³
